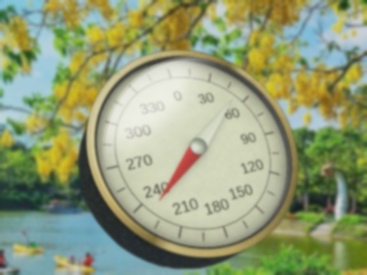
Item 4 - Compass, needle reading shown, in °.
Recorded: 232.5 °
